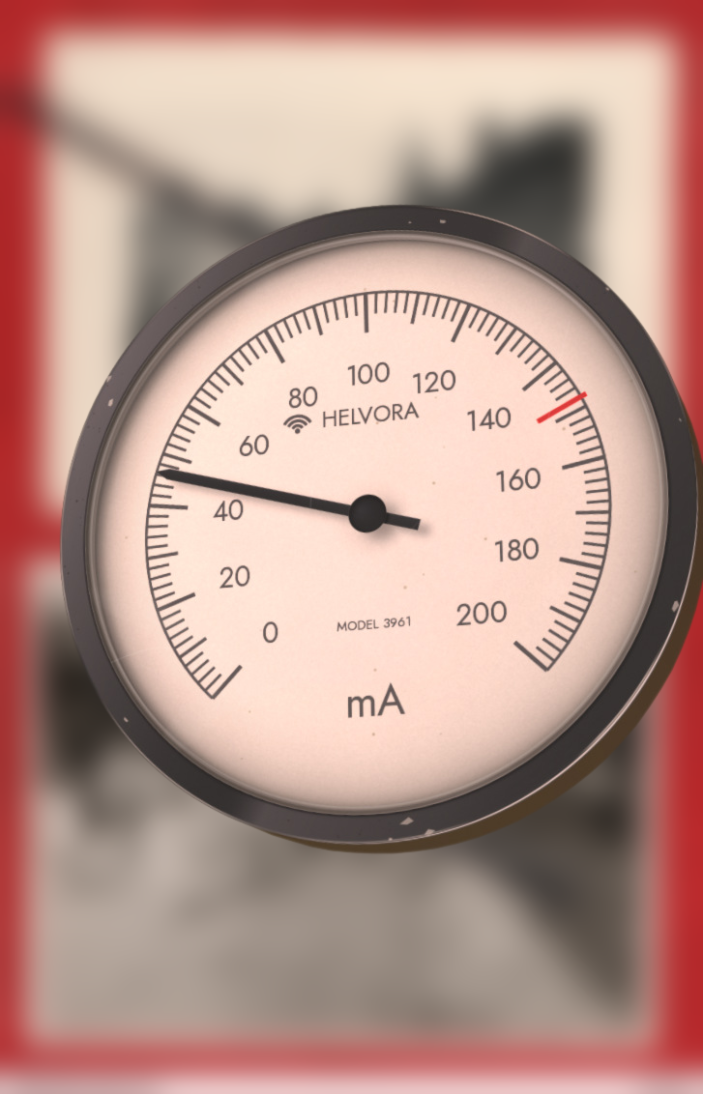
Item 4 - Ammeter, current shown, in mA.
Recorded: 46 mA
